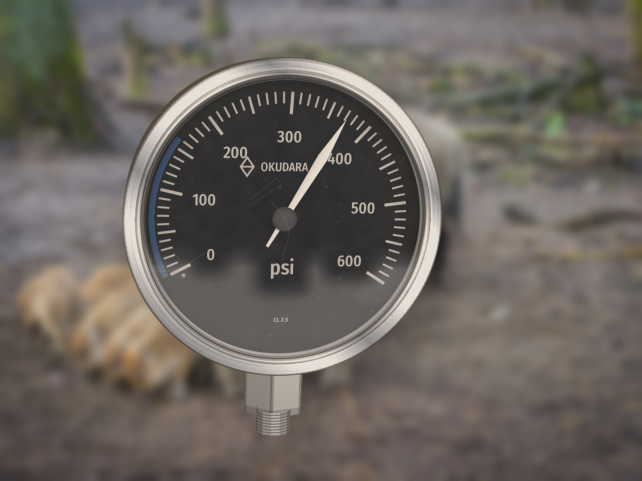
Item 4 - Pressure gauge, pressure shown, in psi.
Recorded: 370 psi
